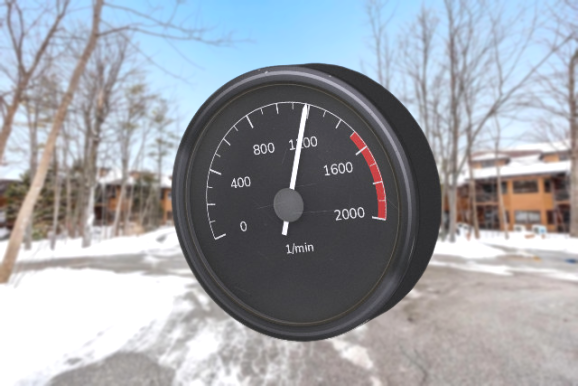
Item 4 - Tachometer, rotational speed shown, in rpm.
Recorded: 1200 rpm
